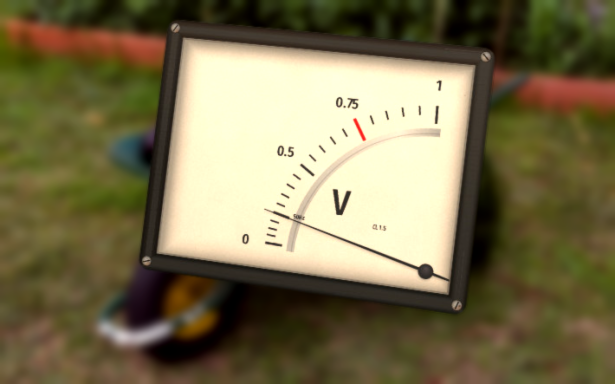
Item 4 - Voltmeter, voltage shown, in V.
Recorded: 0.25 V
